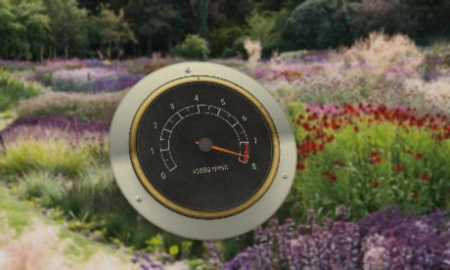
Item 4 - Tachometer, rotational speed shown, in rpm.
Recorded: 7750 rpm
